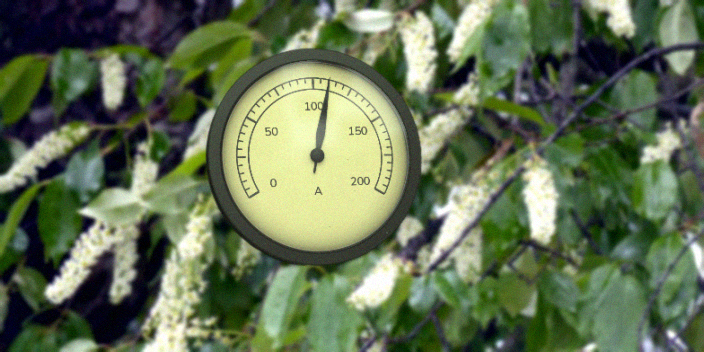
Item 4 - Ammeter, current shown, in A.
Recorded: 110 A
